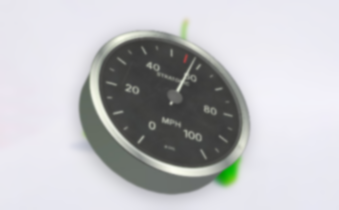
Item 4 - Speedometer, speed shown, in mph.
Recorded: 57.5 mph
